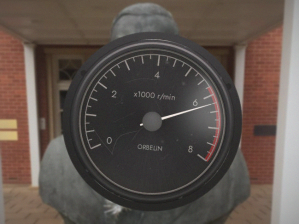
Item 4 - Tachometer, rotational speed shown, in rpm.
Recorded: 6250 rpm
